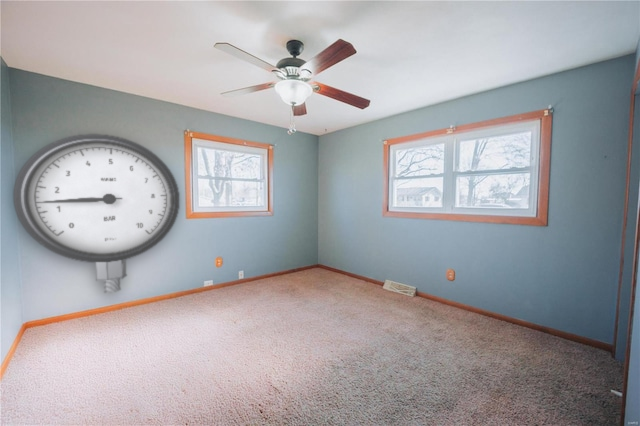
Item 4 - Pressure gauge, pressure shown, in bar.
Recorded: 1.4 bar
